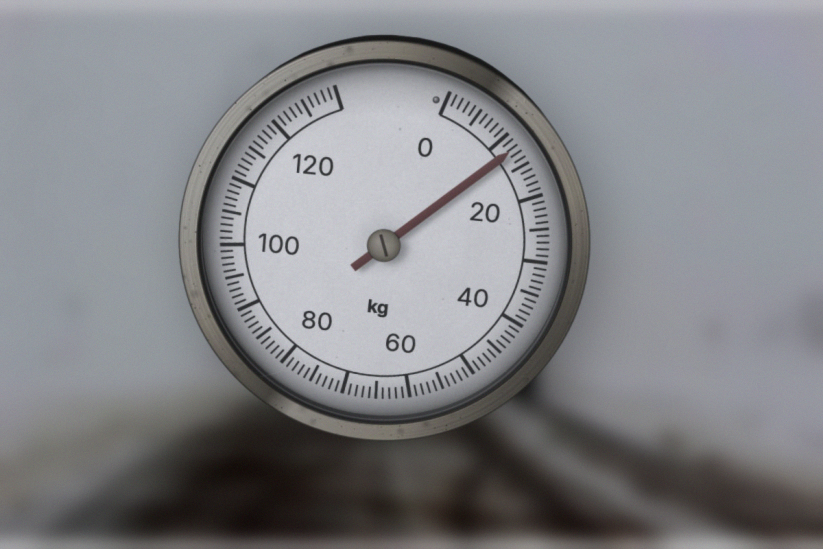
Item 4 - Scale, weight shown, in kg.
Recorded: 12 kg
